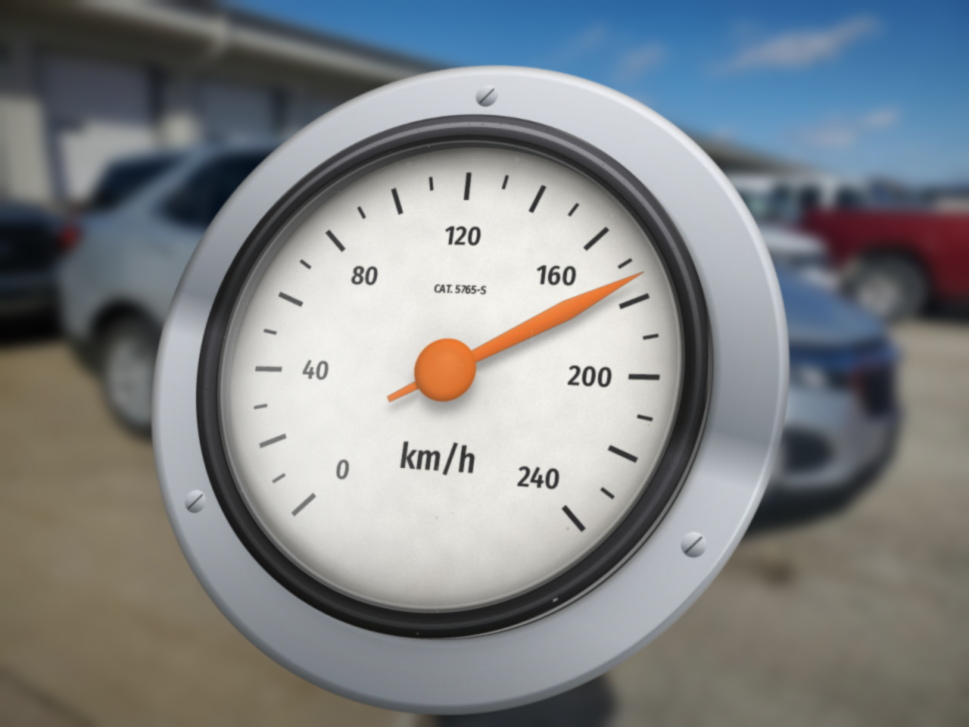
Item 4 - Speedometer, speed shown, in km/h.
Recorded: 175 km/h
